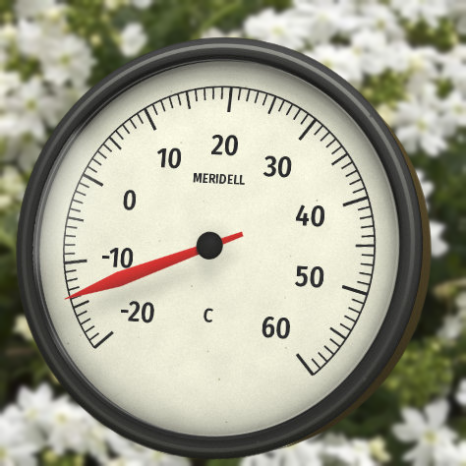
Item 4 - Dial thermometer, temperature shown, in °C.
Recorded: -14 °C
